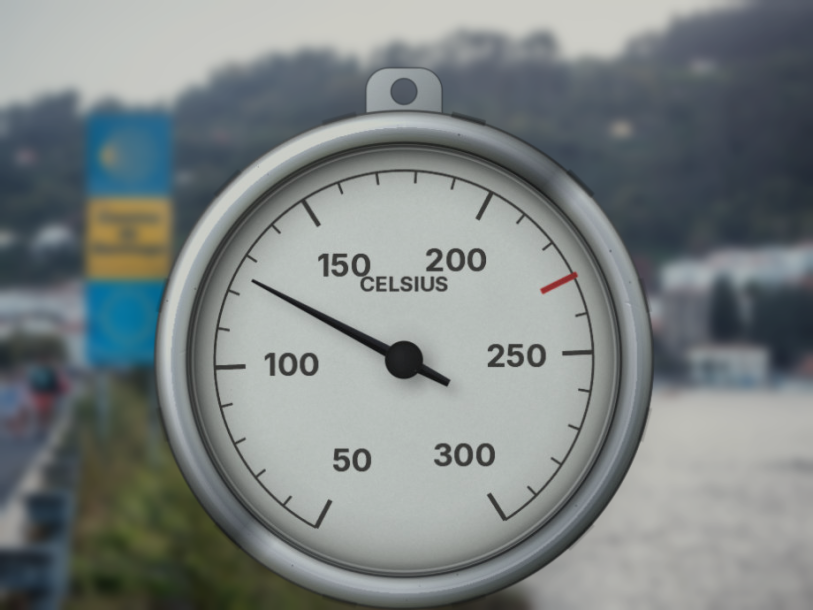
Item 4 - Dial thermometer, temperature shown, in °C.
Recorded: 125 °C
